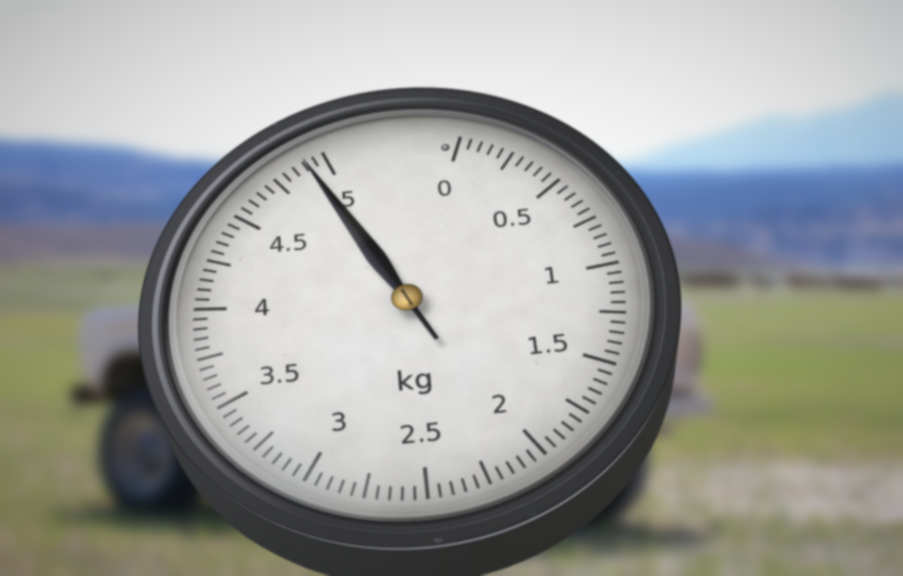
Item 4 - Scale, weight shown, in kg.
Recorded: 4.9 kg
